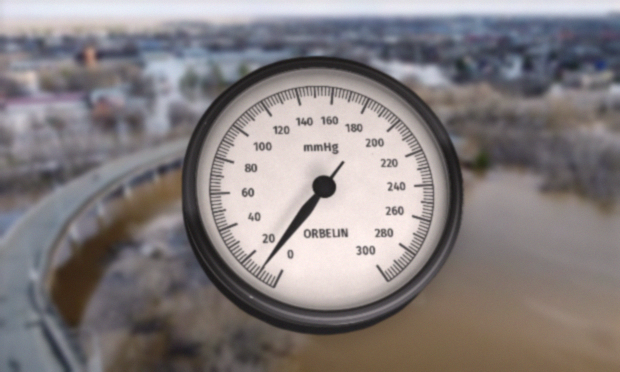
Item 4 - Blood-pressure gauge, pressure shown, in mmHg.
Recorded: 10 mmHg
